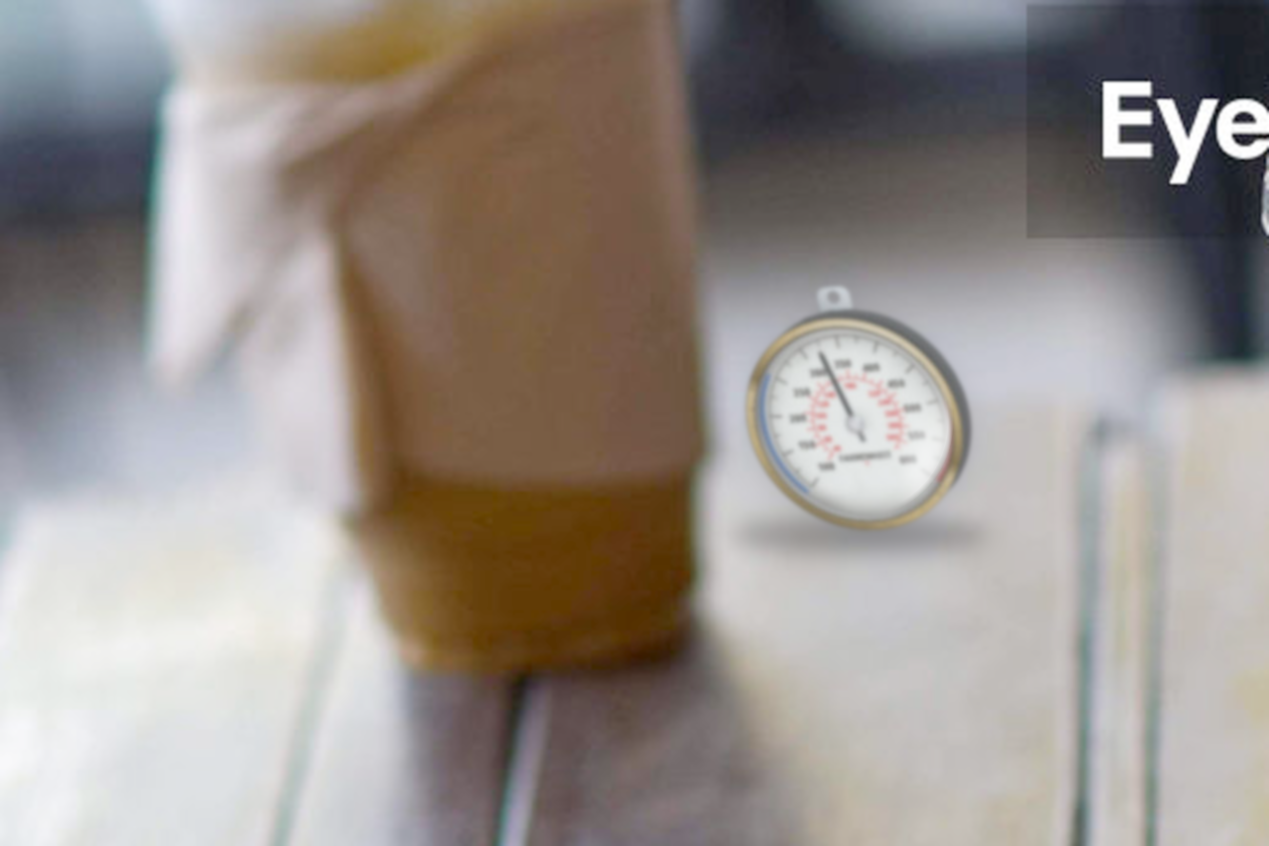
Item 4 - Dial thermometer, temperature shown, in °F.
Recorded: 325 °F
